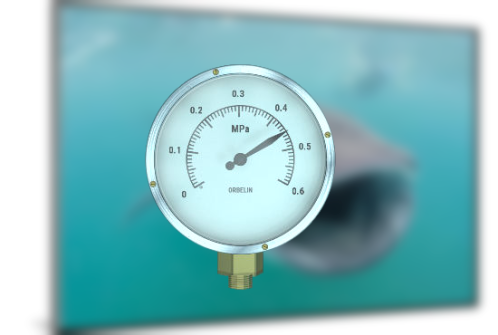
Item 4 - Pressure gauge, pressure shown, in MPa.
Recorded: 0.45 MPa
